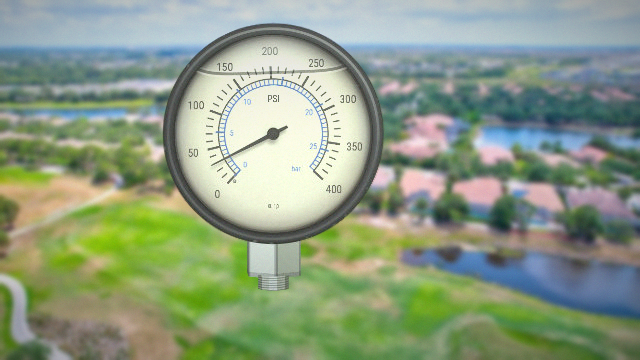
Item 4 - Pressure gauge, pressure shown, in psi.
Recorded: 30 psi
